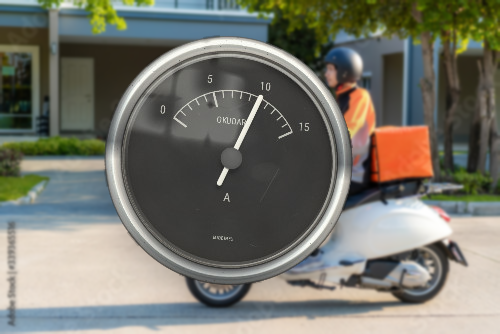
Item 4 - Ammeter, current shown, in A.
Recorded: 10 A
